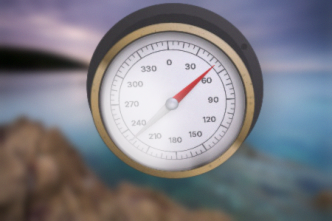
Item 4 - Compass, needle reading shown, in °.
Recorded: 50 °
